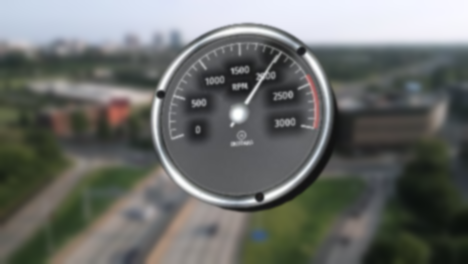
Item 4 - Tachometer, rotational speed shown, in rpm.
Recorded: 2000 rpm
